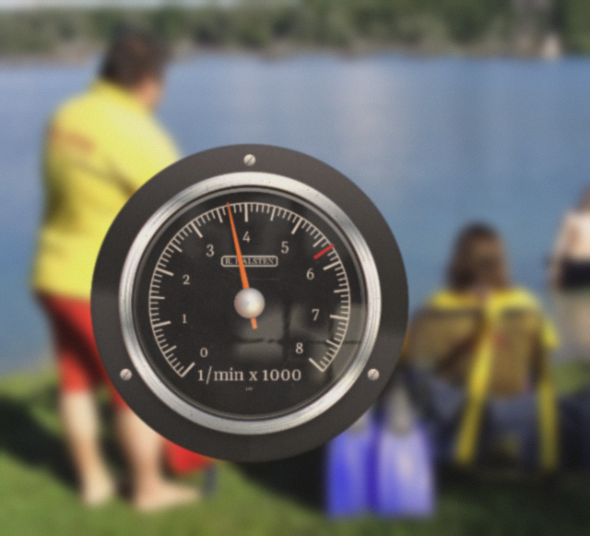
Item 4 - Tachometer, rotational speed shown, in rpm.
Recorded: 3700 rpm
